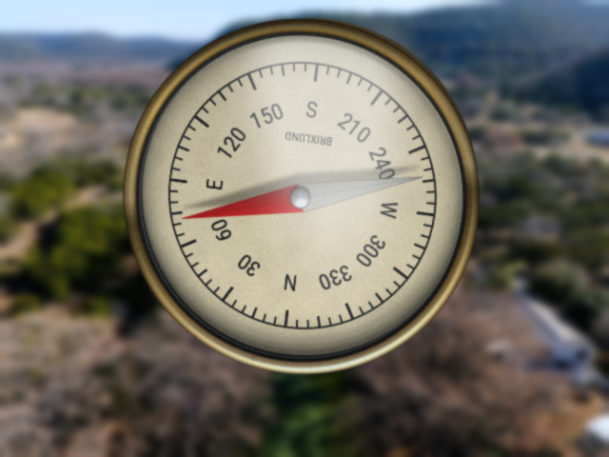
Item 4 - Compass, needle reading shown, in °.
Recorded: 72.5 °
